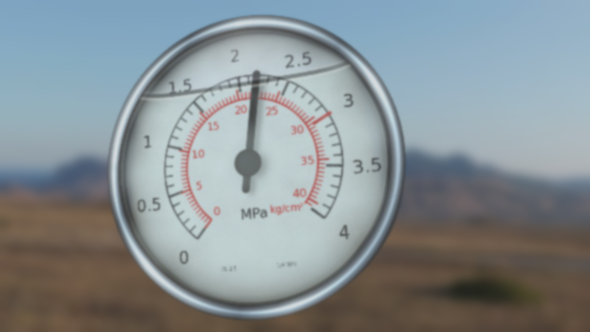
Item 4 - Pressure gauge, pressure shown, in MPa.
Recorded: 2.2 MPa
